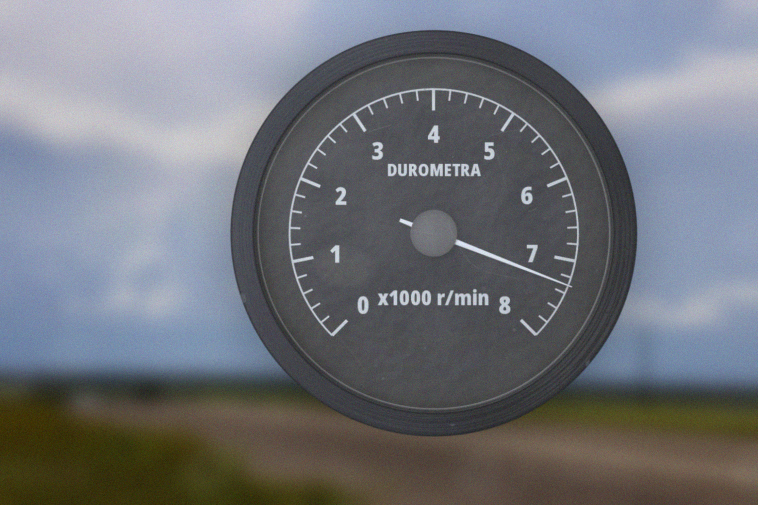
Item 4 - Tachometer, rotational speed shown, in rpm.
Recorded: 7300 rpm
